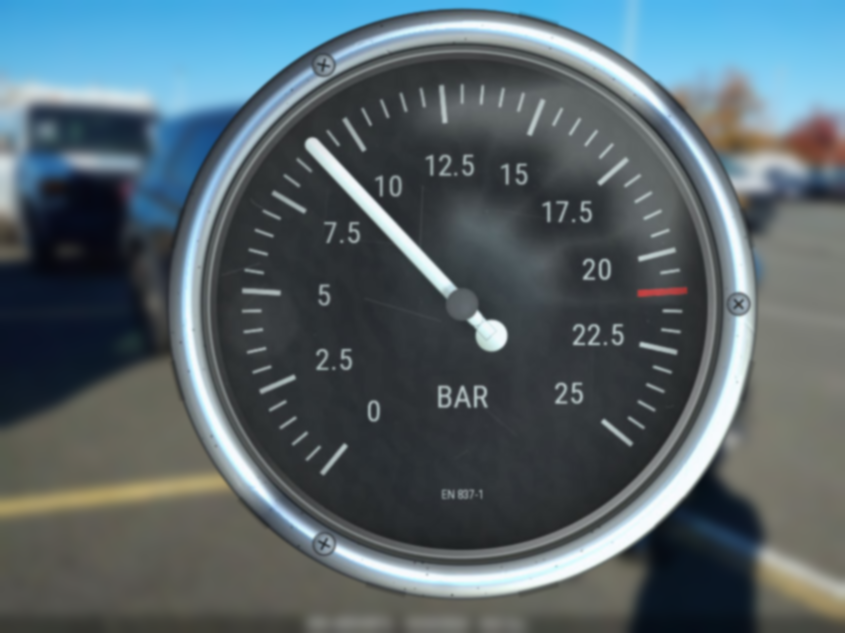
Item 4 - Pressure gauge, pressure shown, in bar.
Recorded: 9 bar
